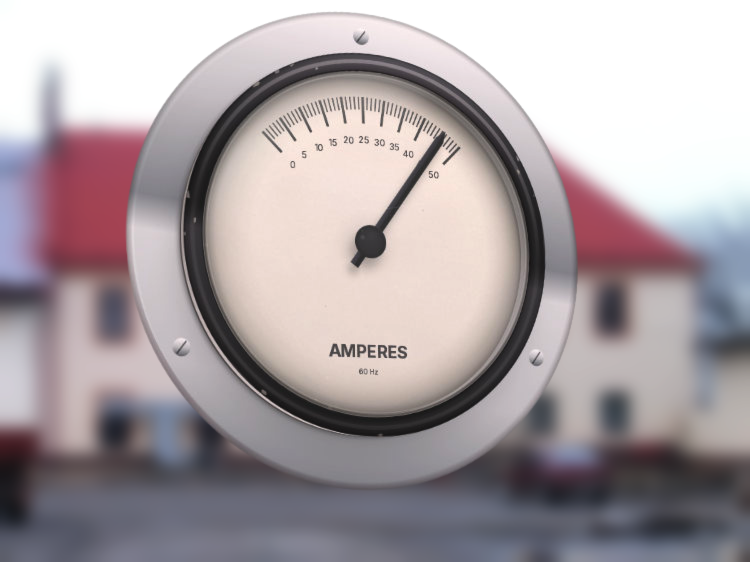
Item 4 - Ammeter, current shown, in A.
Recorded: 45 A
